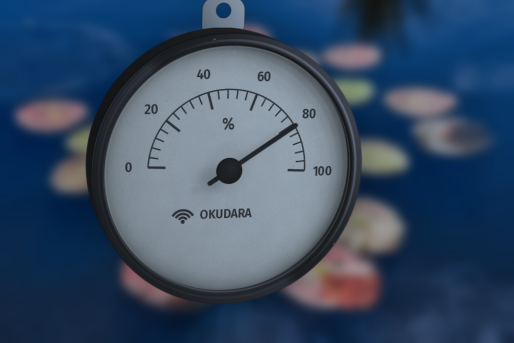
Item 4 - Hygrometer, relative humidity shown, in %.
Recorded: 80 %
